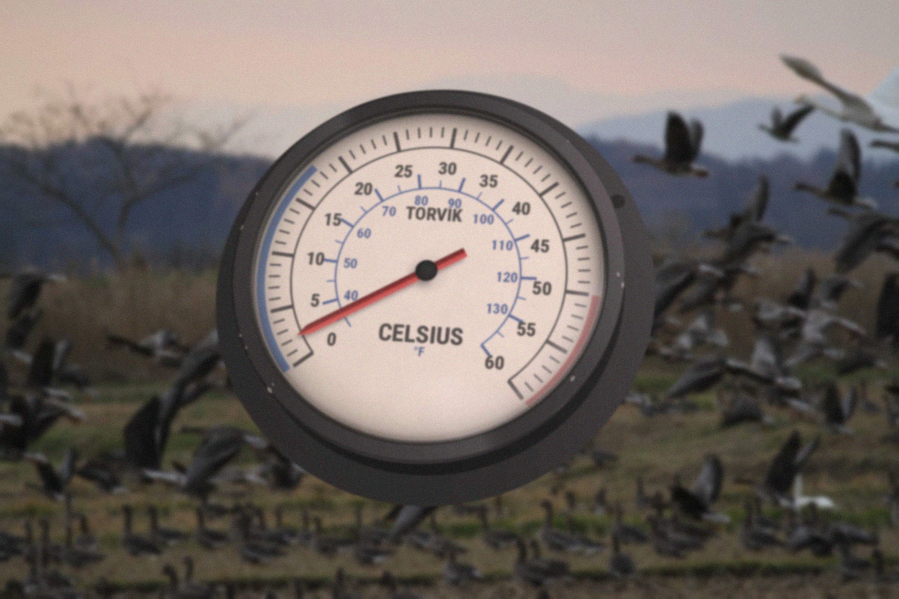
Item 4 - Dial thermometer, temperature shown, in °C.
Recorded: 2 °C
